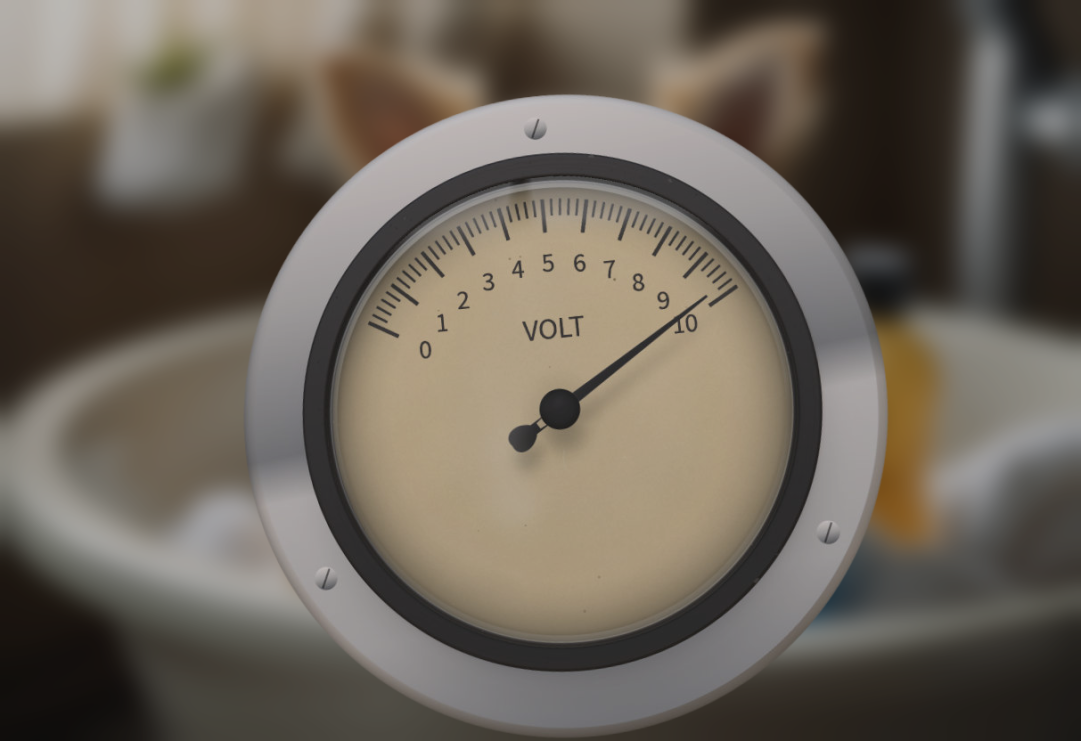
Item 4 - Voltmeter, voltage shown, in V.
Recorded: 9.8 V
